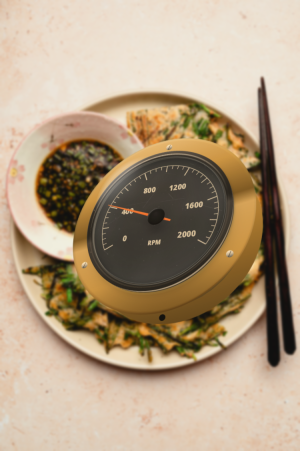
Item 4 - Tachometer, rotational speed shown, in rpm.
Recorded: 400 rpm
